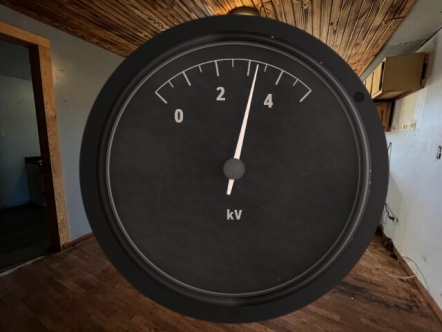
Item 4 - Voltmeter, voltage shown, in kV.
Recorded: 3.25 kV
